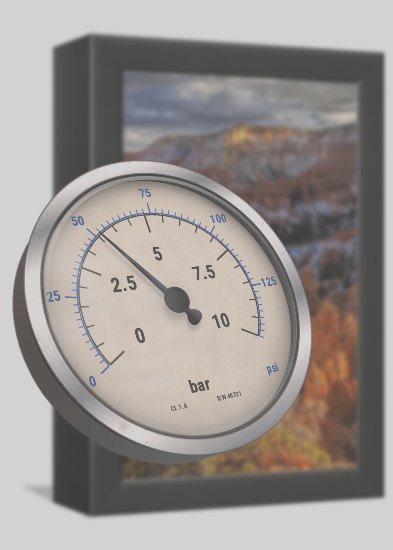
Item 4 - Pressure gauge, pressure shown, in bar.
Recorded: 3.5 bar
